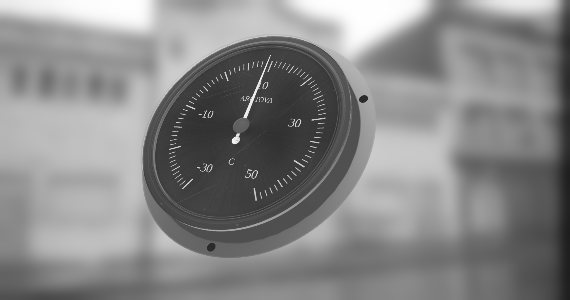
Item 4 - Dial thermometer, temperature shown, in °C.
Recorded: 10 °C
